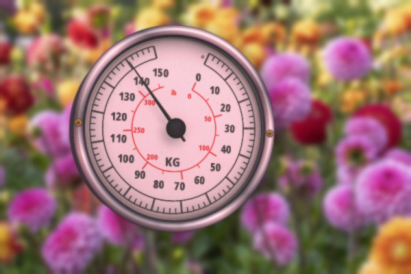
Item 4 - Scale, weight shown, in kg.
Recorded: 140 kg
